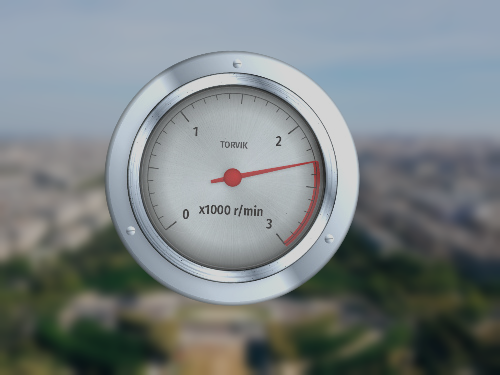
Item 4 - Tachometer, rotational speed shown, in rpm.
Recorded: 2300 rpm
